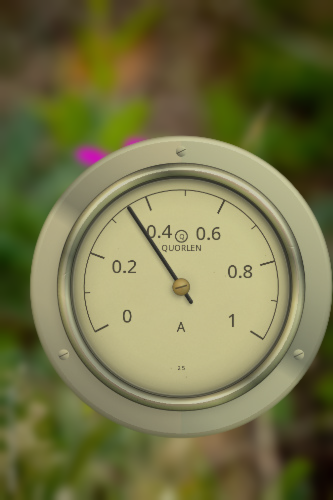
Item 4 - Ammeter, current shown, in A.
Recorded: 0.35 A
